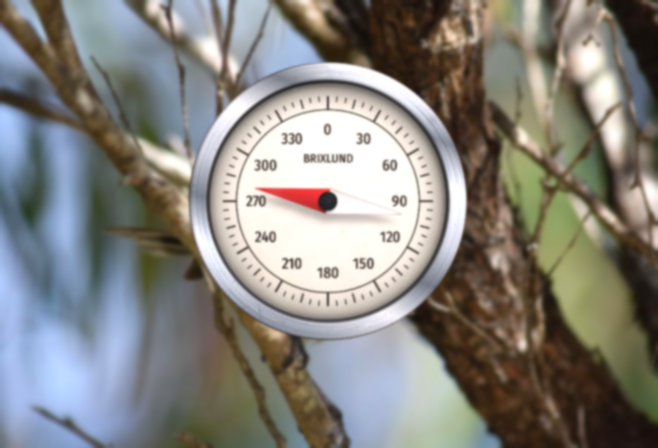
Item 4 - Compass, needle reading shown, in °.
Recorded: 280 °
